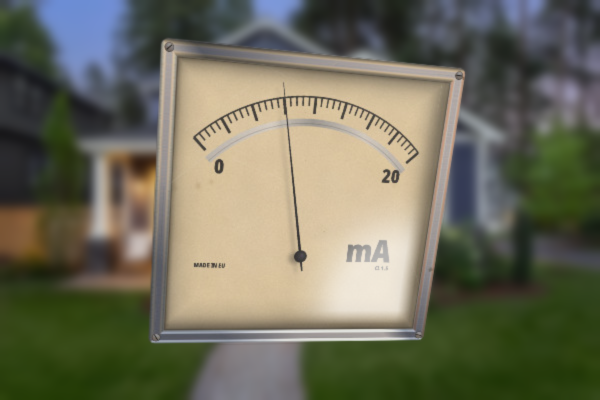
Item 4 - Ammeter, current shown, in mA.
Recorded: 7.5 mA
